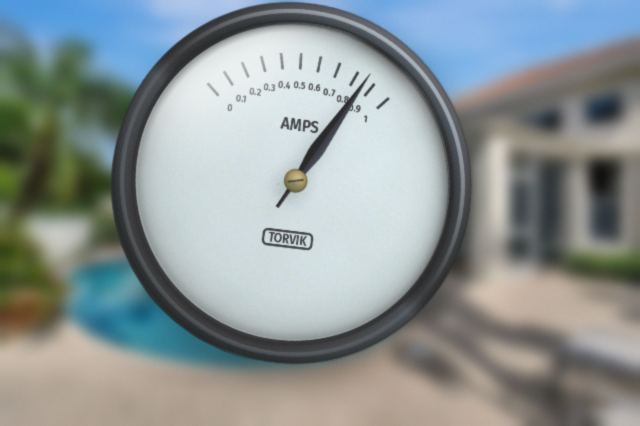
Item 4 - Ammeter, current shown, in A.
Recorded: 0.85 A
